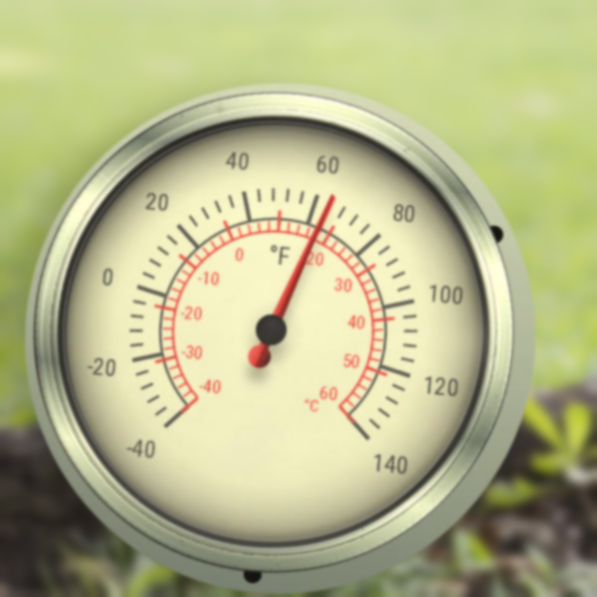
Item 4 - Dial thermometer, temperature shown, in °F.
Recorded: 64 °F
